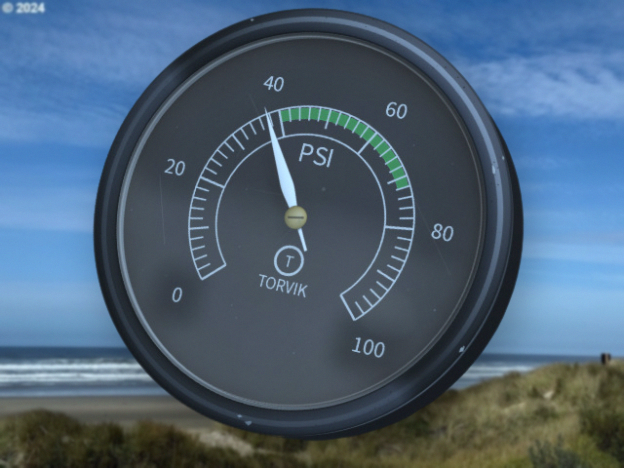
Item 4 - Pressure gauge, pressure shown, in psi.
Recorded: 38 psi
